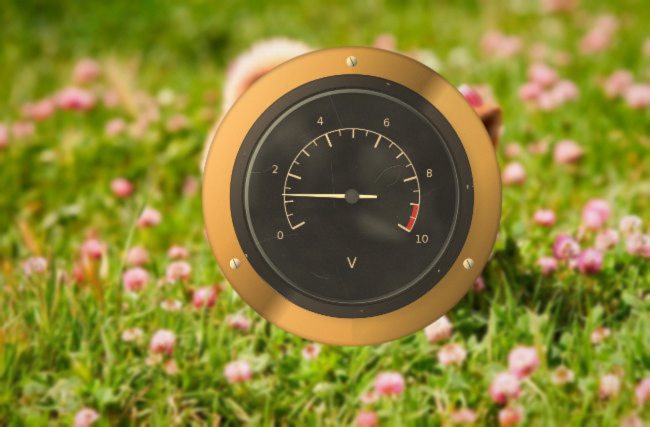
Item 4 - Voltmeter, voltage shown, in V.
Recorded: 1.25 V
